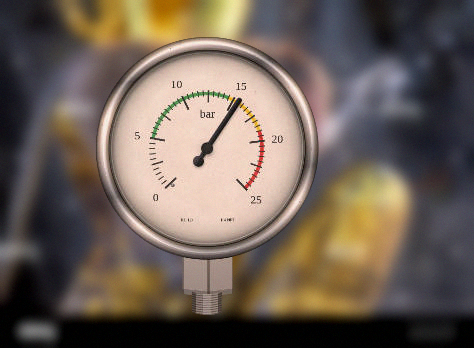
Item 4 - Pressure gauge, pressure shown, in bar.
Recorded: 15.5 bar
